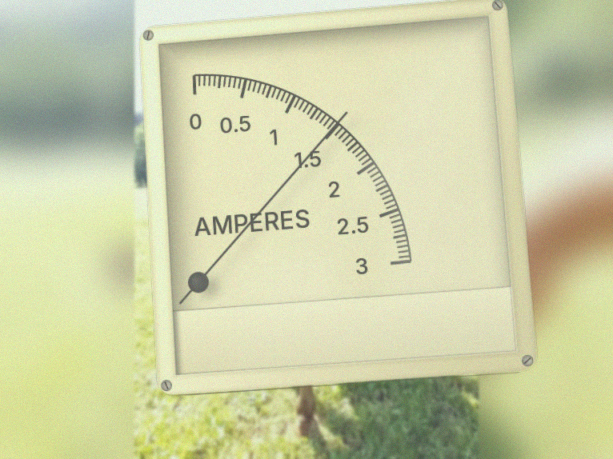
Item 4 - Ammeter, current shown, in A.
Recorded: 1.5 A
